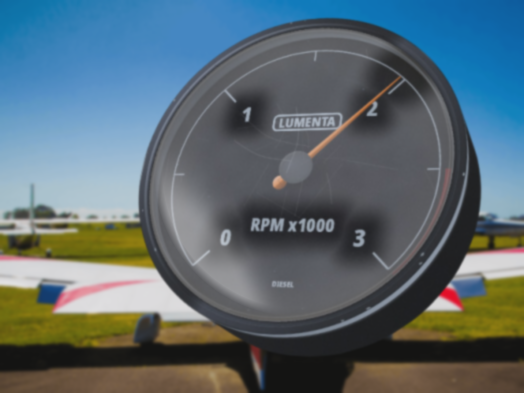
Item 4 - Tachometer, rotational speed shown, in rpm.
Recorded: 2000 rpm
